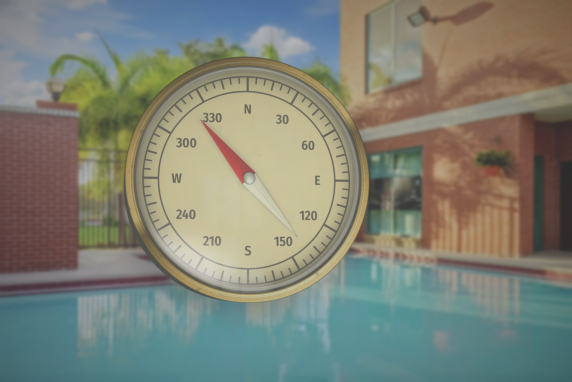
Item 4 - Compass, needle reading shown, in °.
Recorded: 320 °
